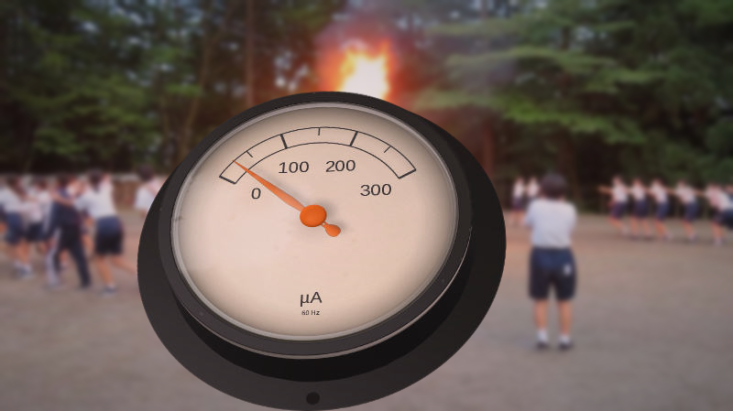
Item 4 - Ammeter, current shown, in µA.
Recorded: 25 µA
